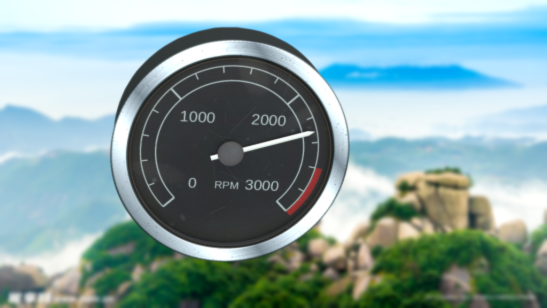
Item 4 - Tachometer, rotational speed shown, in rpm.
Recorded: 2300 rpm
